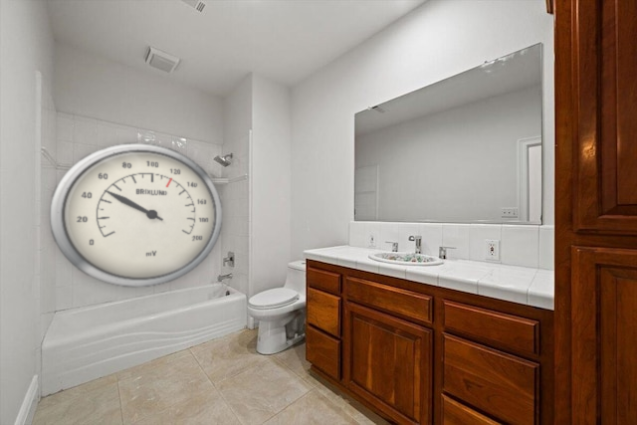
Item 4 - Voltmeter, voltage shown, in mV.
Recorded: 50 mV
